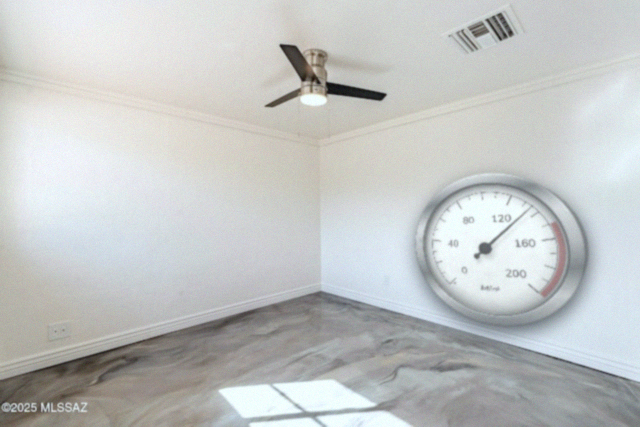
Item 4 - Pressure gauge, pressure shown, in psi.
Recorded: 135 psi
